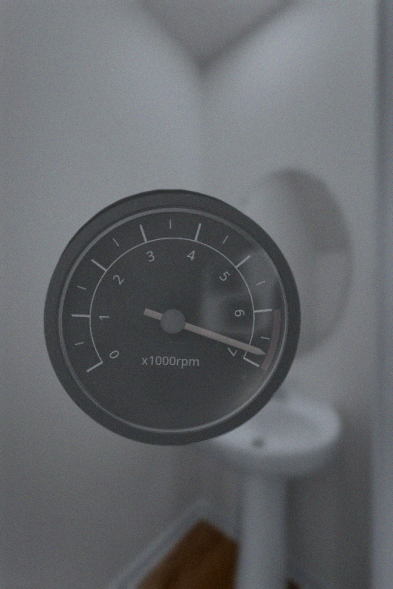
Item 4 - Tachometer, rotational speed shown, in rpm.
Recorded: 6750 rpm
